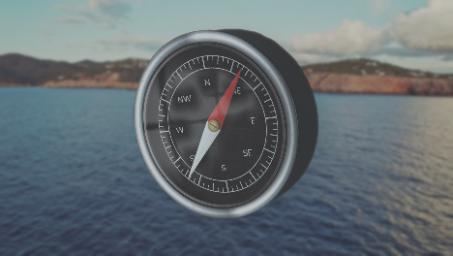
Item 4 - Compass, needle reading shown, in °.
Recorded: 40 °
